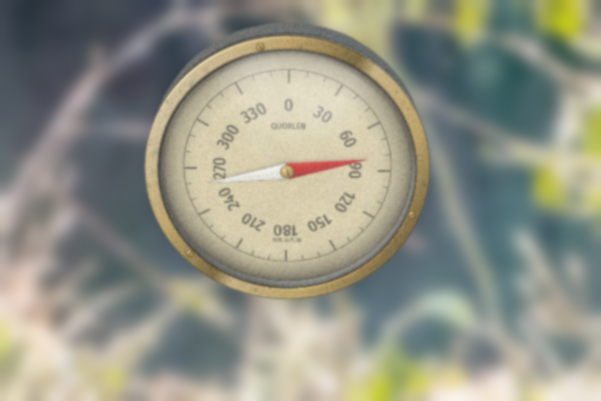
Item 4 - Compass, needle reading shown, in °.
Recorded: 80 °
